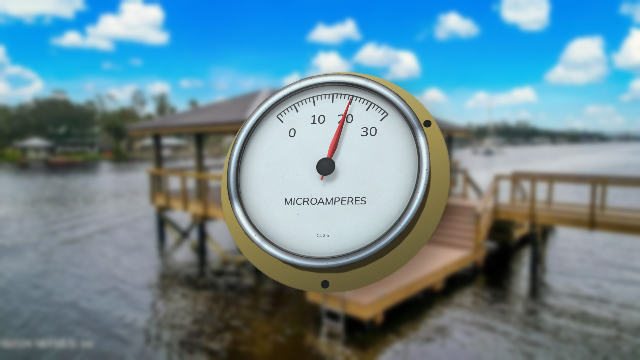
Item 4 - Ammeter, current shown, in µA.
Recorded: 20 µA
